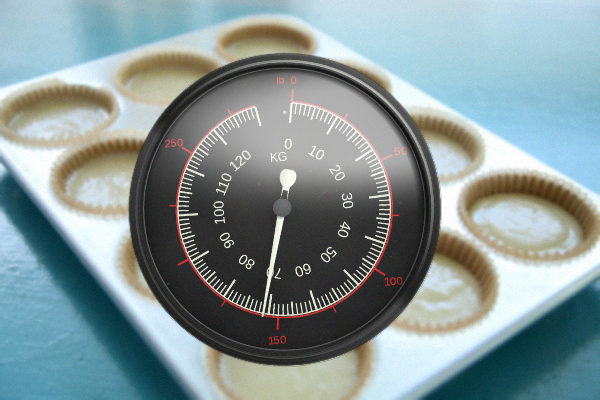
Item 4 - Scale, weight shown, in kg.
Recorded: 71 kg
